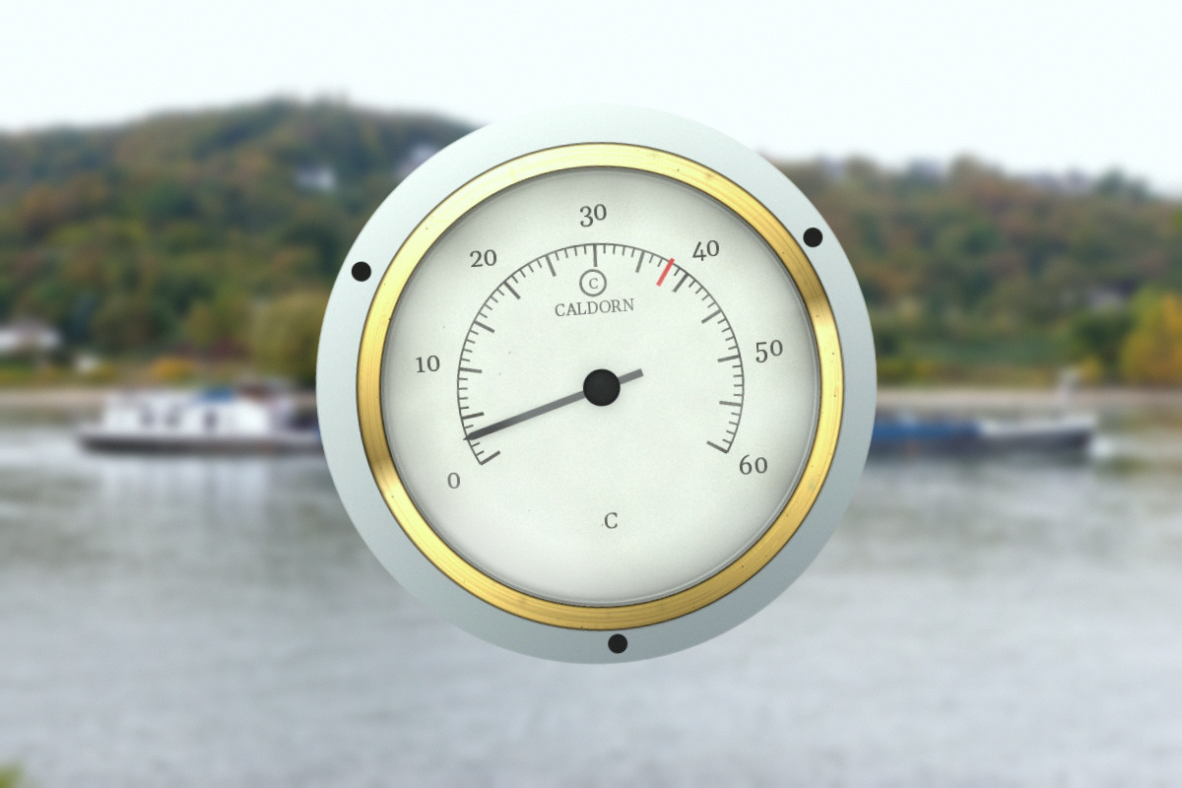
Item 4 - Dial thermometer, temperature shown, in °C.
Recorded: 3 °C
